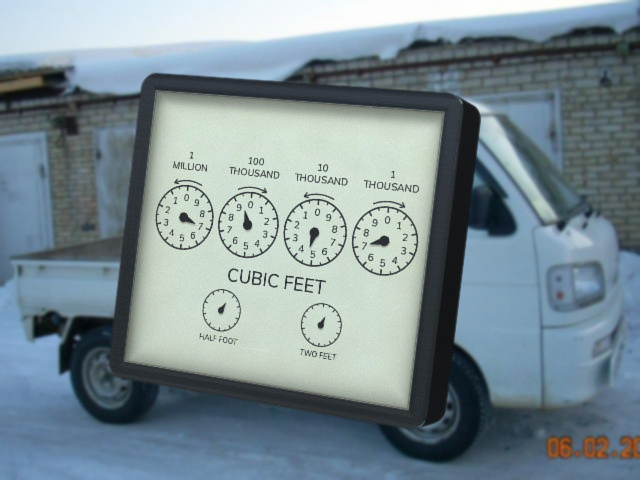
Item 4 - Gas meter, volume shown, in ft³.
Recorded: 694700 ft³
